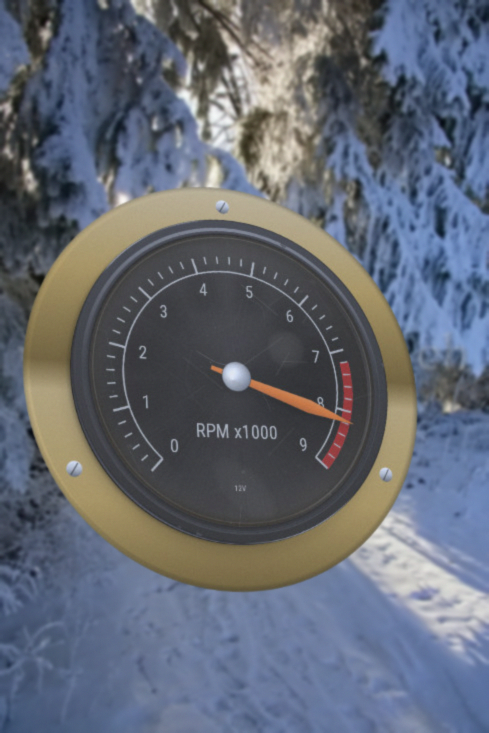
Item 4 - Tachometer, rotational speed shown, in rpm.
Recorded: 8200 rpm
